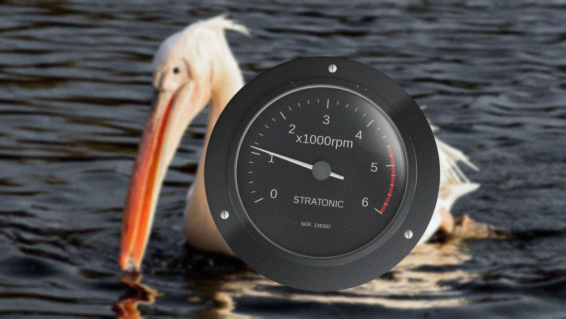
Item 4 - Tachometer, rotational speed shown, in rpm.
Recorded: 1100 rpm
